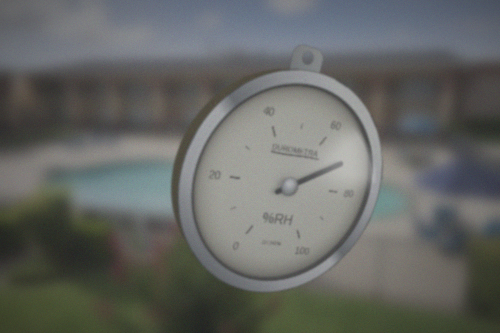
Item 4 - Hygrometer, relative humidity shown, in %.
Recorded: 70 %
